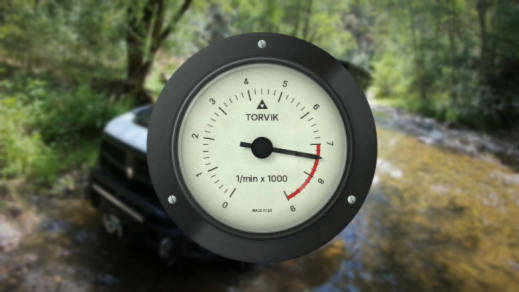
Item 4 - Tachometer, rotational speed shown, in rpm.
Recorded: 7400 rpm
